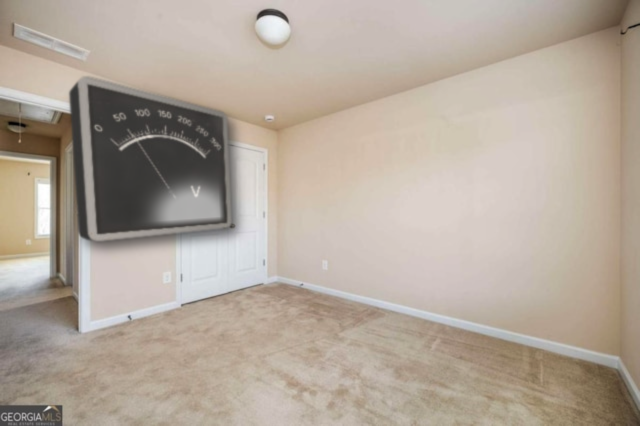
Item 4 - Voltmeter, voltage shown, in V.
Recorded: 50 V
